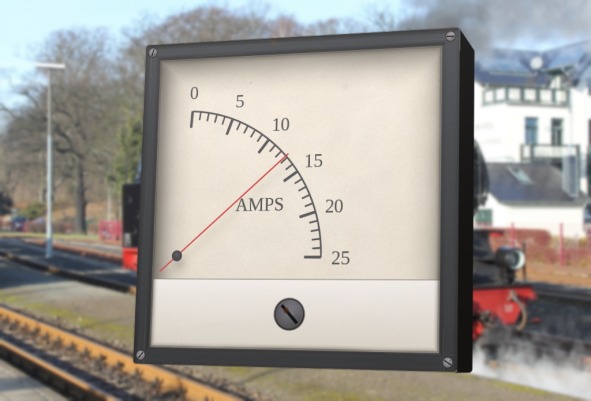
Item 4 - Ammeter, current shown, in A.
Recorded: 13 A
